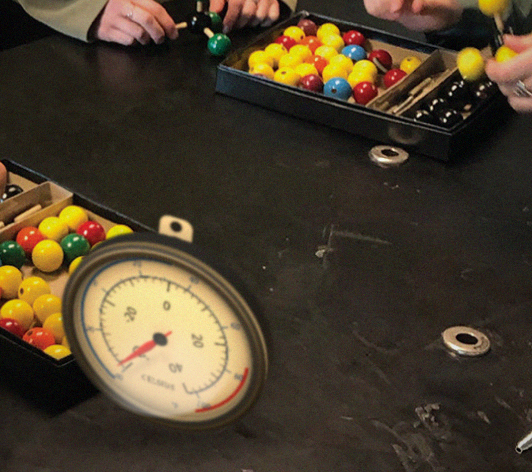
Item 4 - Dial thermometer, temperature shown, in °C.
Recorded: -38 °C
